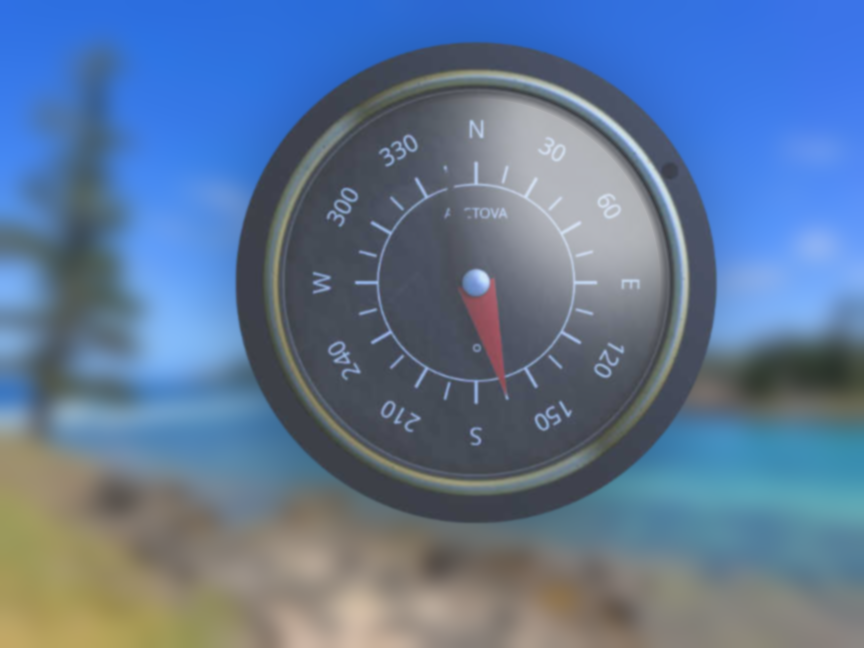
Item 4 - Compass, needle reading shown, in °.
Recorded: 165 °
